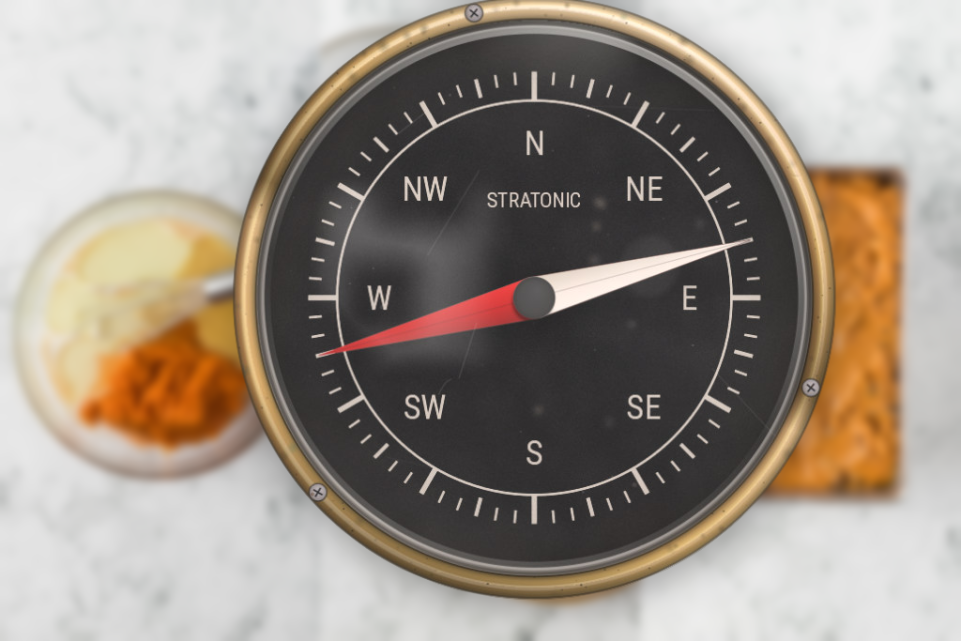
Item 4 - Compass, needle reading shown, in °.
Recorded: 255 °
